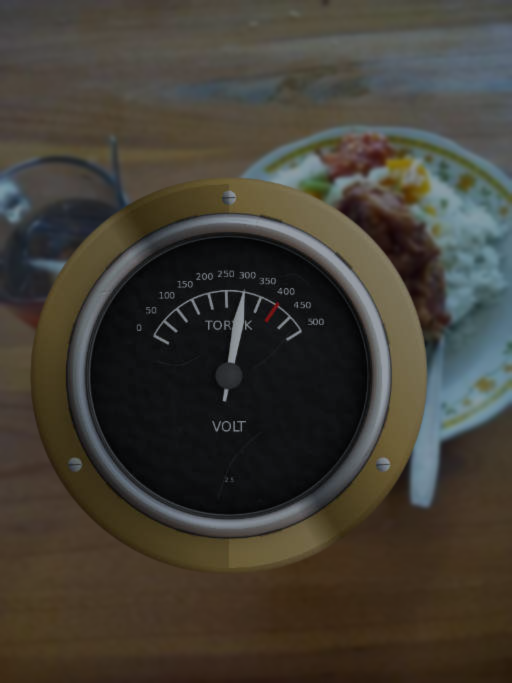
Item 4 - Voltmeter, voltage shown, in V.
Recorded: 300 V
